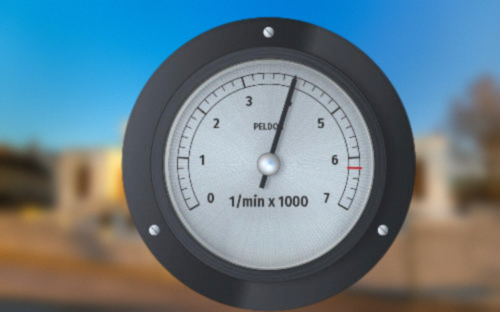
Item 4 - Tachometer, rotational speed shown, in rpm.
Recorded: 4000 rpm
